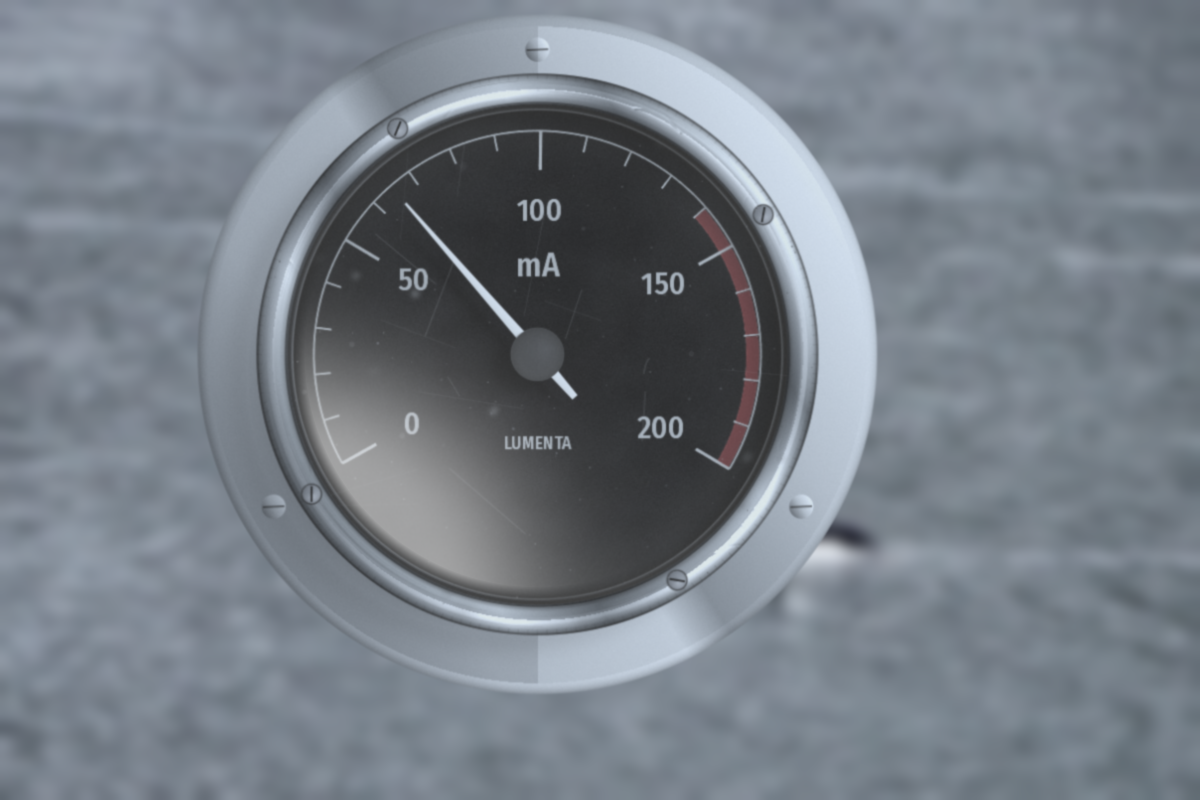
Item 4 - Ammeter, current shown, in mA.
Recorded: 65 mA
